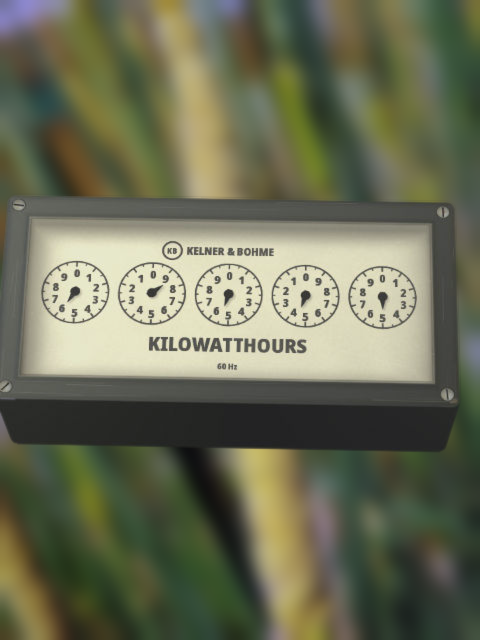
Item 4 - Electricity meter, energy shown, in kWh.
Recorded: 58545 kWh
